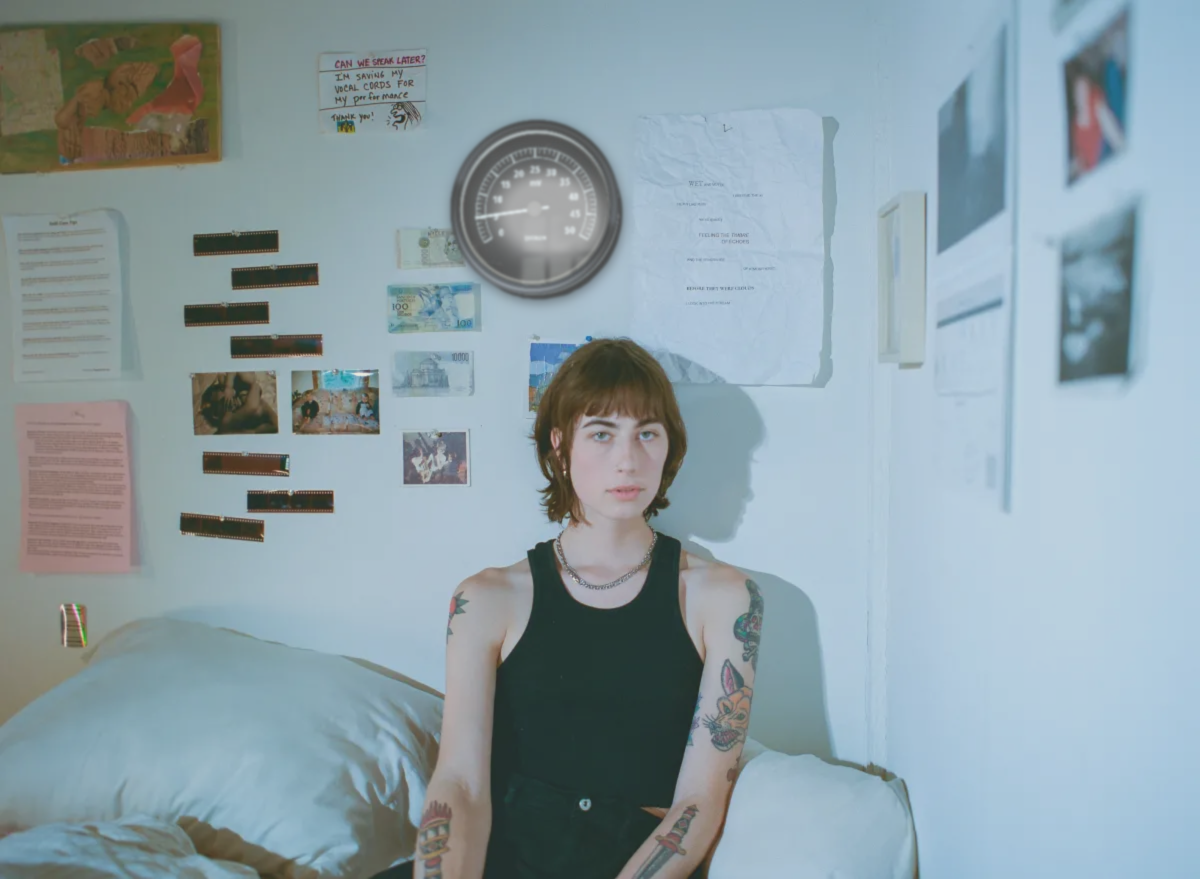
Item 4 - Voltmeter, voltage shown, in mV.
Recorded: 5 mV
